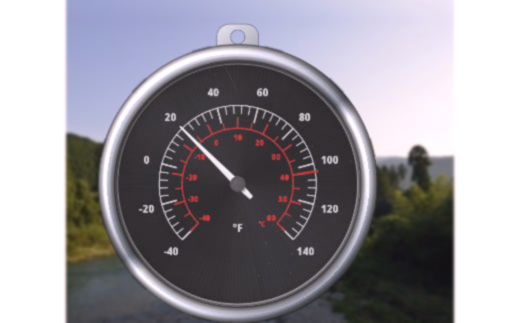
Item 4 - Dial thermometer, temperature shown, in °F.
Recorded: 20 °F
